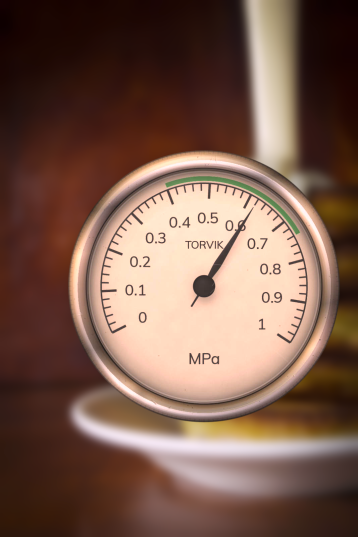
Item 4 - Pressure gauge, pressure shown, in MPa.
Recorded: 0.62 MPa
